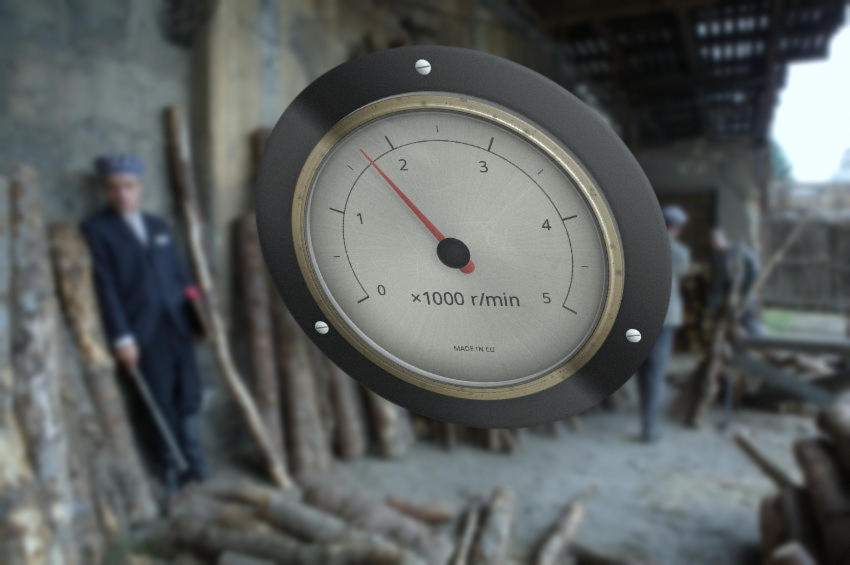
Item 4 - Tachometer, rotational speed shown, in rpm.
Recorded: 1750 rpm
